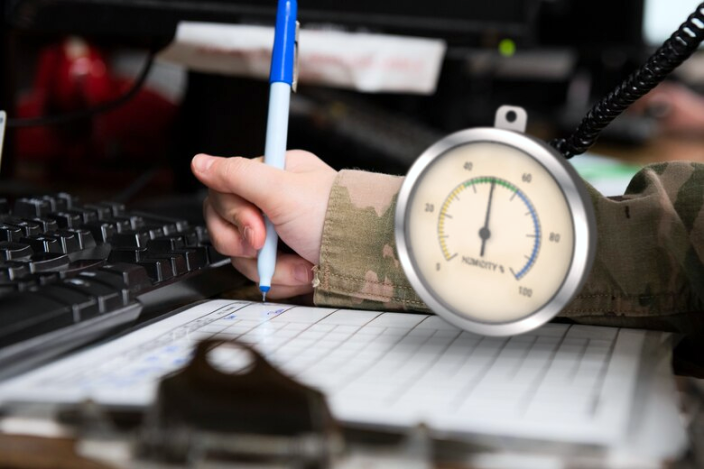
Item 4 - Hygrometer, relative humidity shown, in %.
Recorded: 50 %
